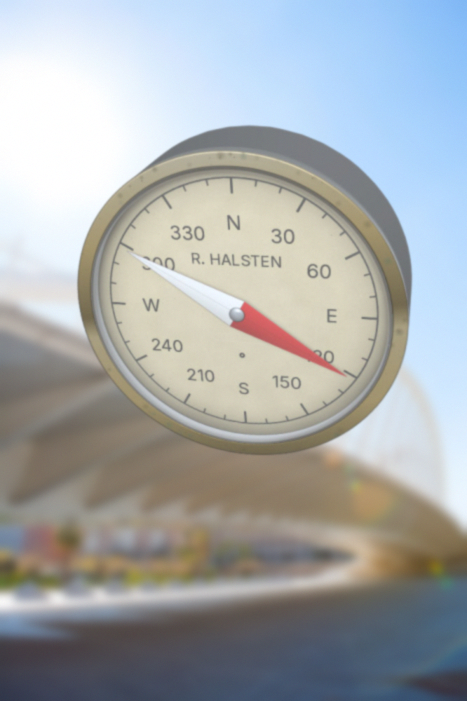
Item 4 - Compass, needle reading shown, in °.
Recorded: 120 °
